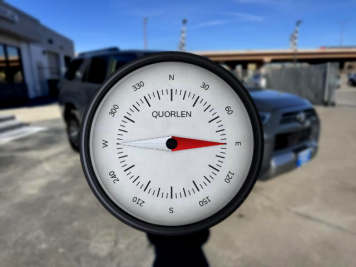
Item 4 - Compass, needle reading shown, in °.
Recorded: 90 °
